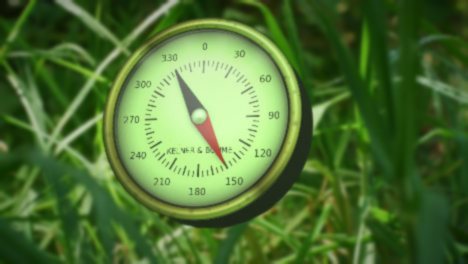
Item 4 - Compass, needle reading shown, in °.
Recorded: 150 °
